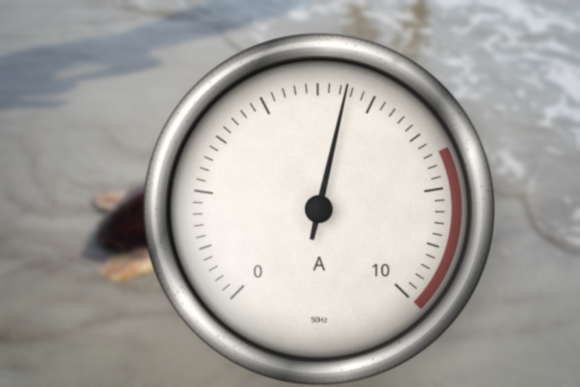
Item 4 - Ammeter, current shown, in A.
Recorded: 5.5 A
